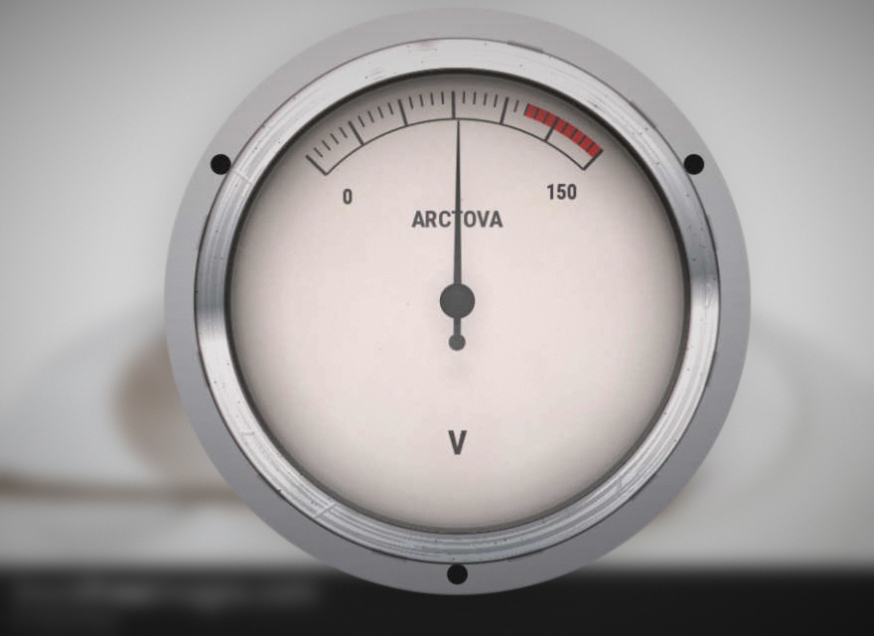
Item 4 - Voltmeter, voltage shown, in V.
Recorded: 77.5 V
